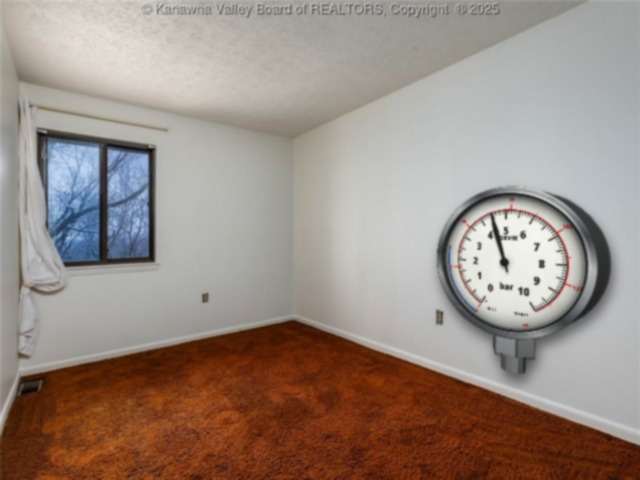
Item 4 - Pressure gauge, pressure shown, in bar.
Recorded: 4.5 bar
